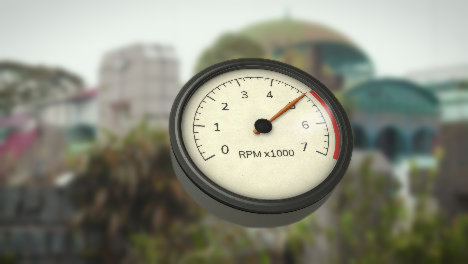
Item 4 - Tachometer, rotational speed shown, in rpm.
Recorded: 5000 rpm
